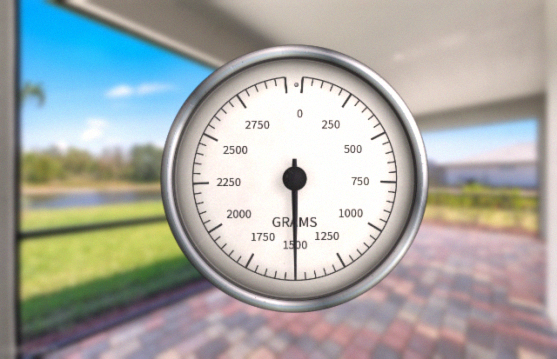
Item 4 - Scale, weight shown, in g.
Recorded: 1500 g
